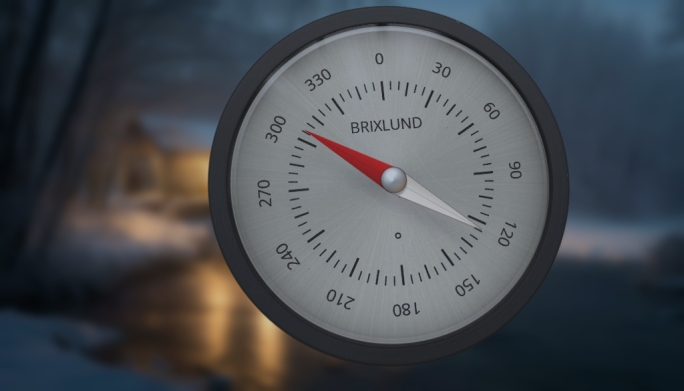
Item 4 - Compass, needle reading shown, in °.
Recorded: 305 °
